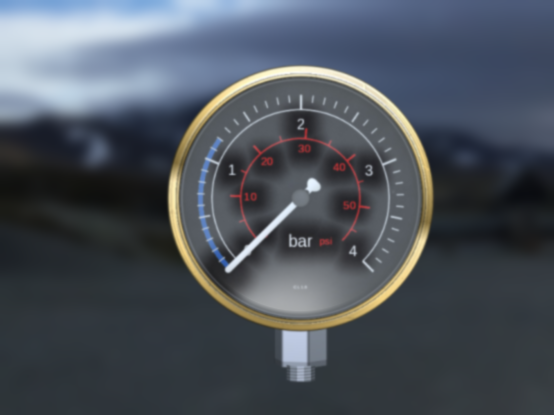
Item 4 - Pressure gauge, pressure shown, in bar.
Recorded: 0 bar
